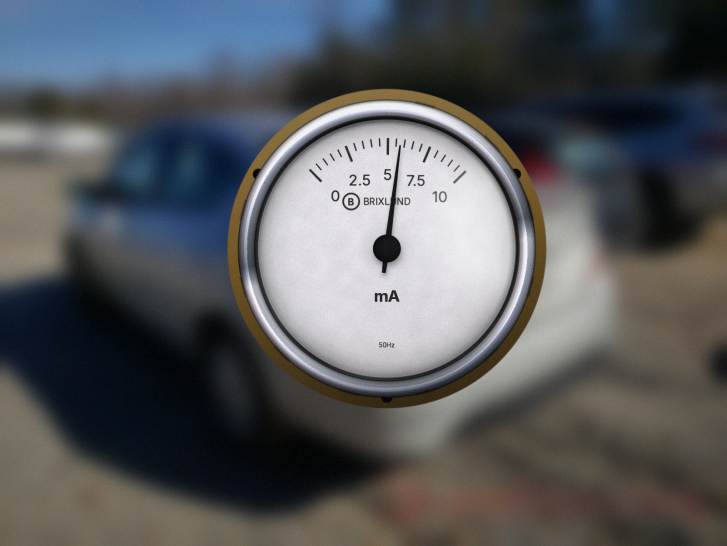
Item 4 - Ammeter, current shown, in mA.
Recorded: 5.75 mA
